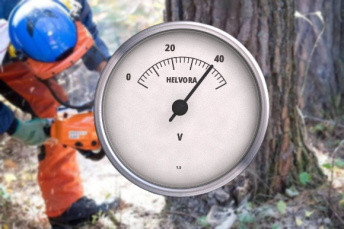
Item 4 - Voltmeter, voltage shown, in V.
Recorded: 40 V
